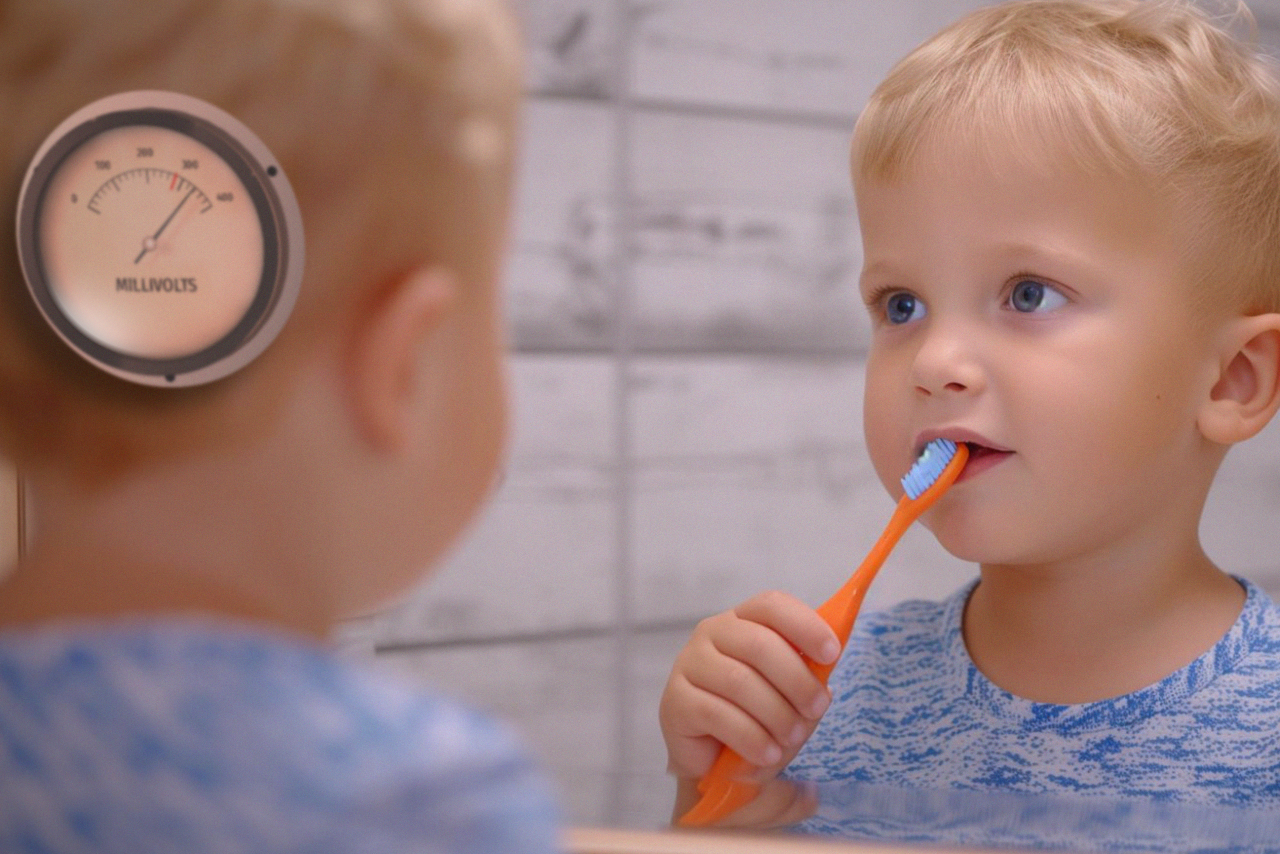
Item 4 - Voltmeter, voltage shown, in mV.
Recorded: 340 mV
